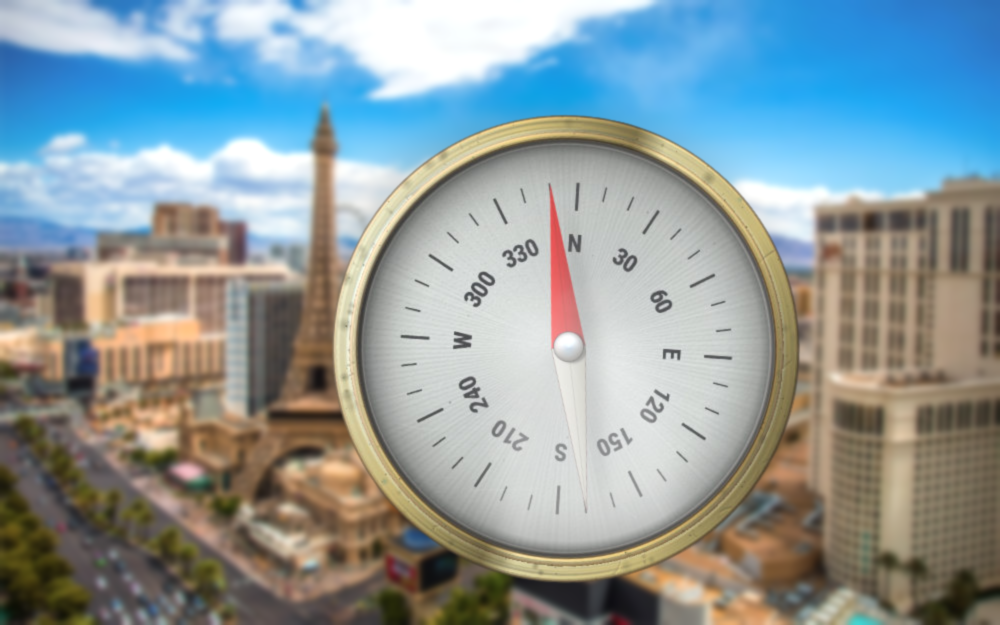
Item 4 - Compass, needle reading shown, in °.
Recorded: 350 °
